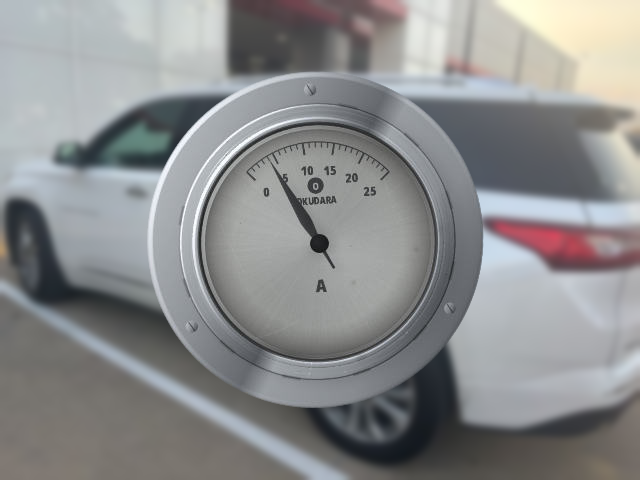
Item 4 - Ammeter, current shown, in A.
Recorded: 4 A
